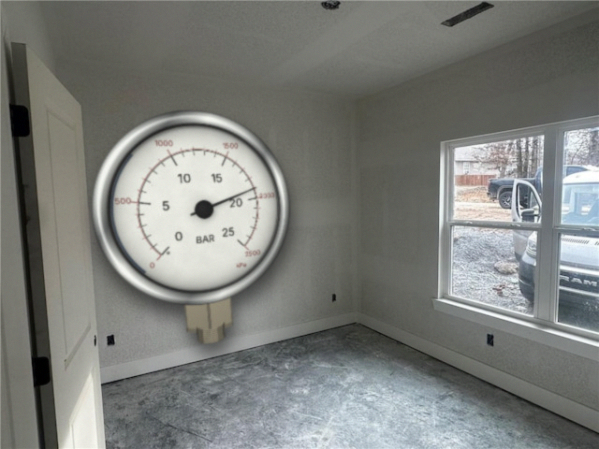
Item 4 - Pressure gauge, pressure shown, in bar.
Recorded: 19 bar
